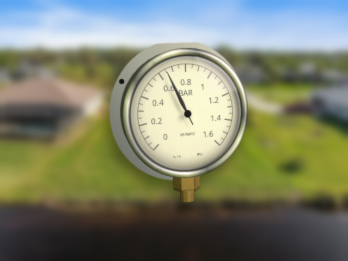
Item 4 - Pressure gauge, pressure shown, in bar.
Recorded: 0.65 bar
